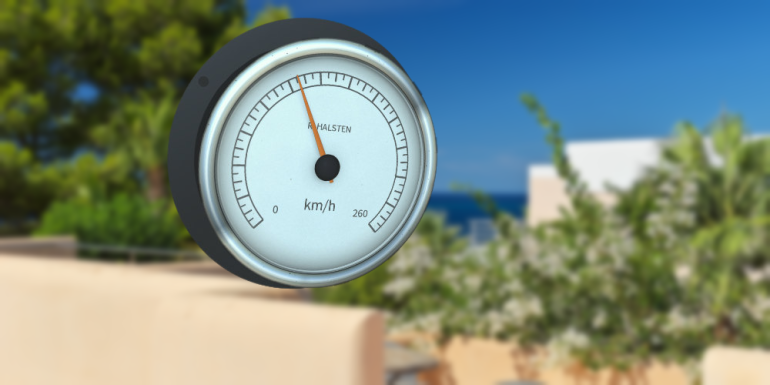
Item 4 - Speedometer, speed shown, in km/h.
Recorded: 105 km/h
